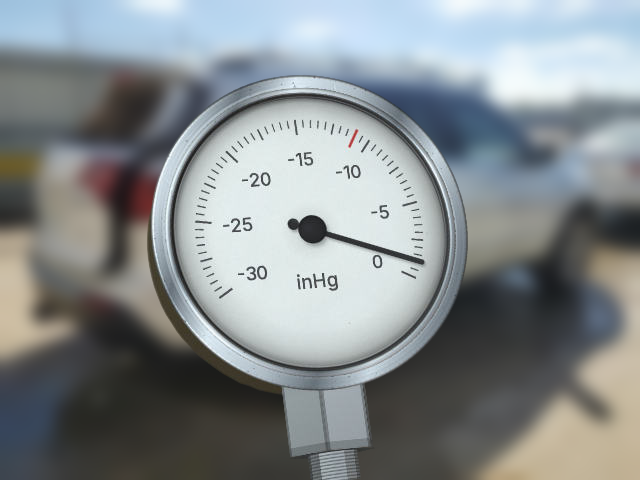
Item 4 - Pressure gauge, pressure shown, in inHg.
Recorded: -1 inHg
